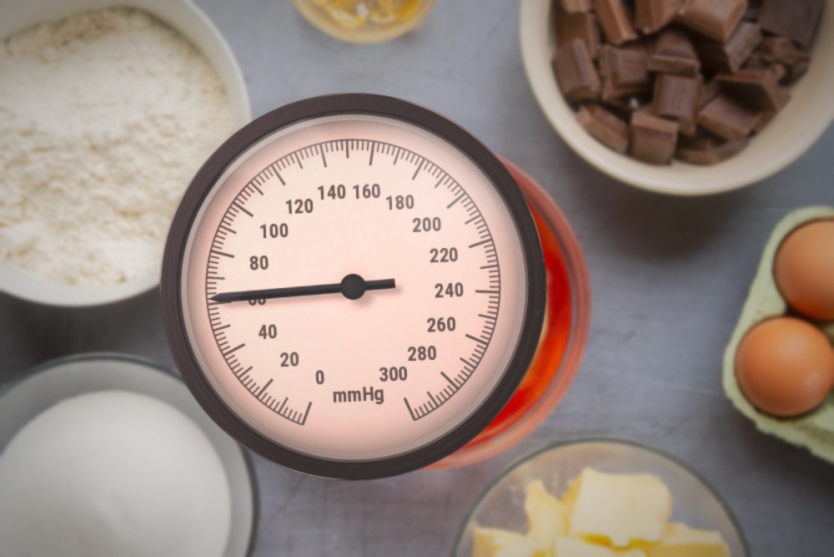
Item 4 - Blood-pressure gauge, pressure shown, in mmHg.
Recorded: 62 mmHg
